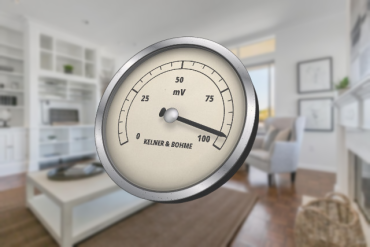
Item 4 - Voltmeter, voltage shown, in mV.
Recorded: 95 mV
